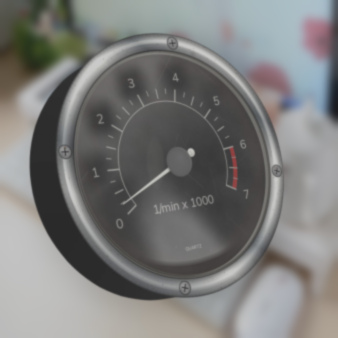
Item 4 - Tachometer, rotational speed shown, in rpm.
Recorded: 250 rpm
